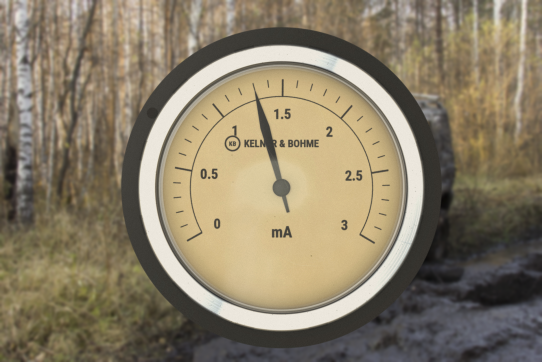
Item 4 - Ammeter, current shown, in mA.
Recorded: 1.3 mA
